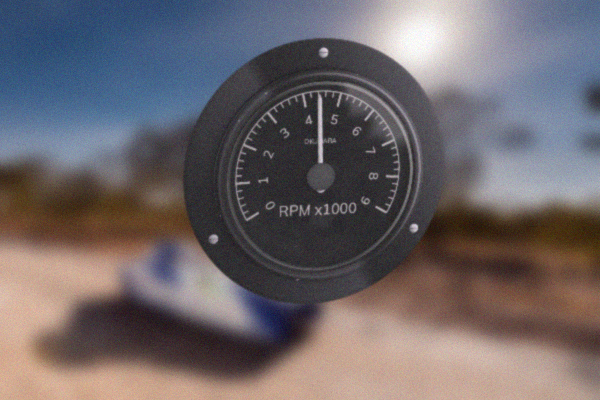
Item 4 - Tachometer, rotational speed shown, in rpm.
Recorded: 4400 rpm
